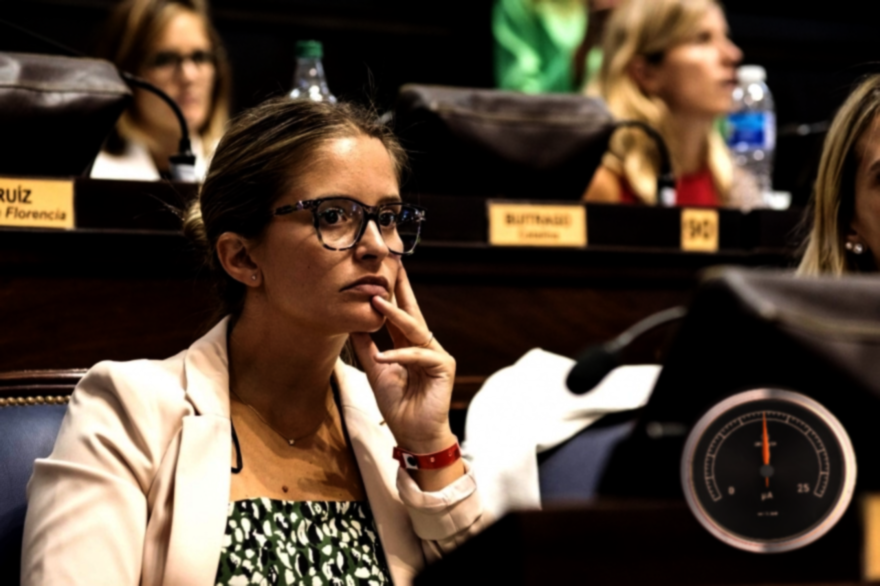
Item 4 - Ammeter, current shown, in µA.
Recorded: 12.5 µA
